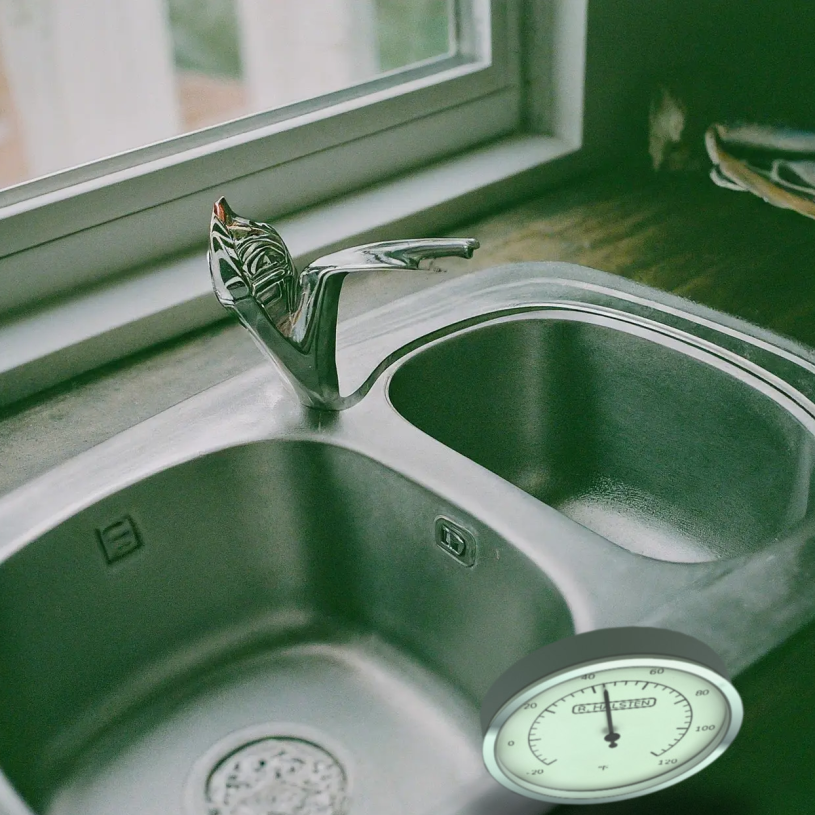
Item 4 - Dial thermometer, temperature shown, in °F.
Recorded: 44 °F
